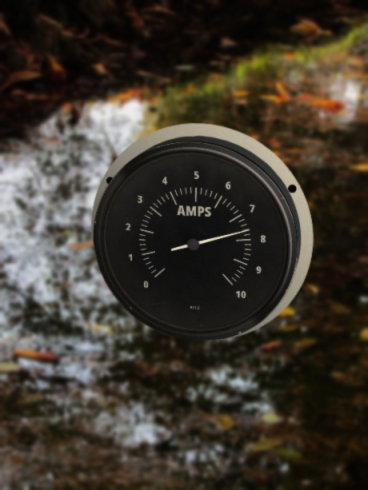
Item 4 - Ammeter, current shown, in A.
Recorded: 7.6 A
